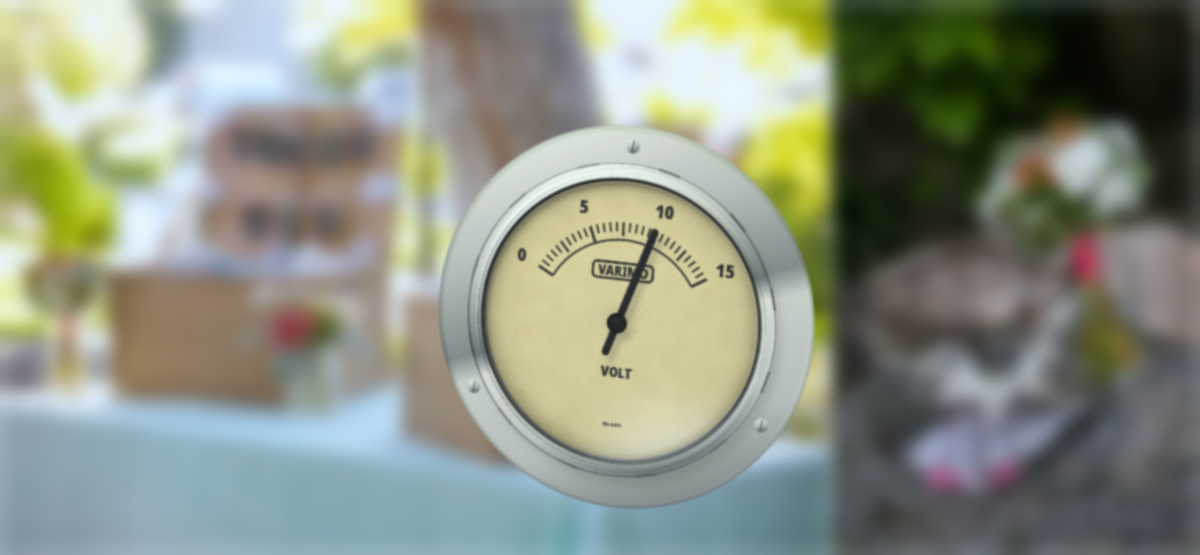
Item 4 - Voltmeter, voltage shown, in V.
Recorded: 10 V
